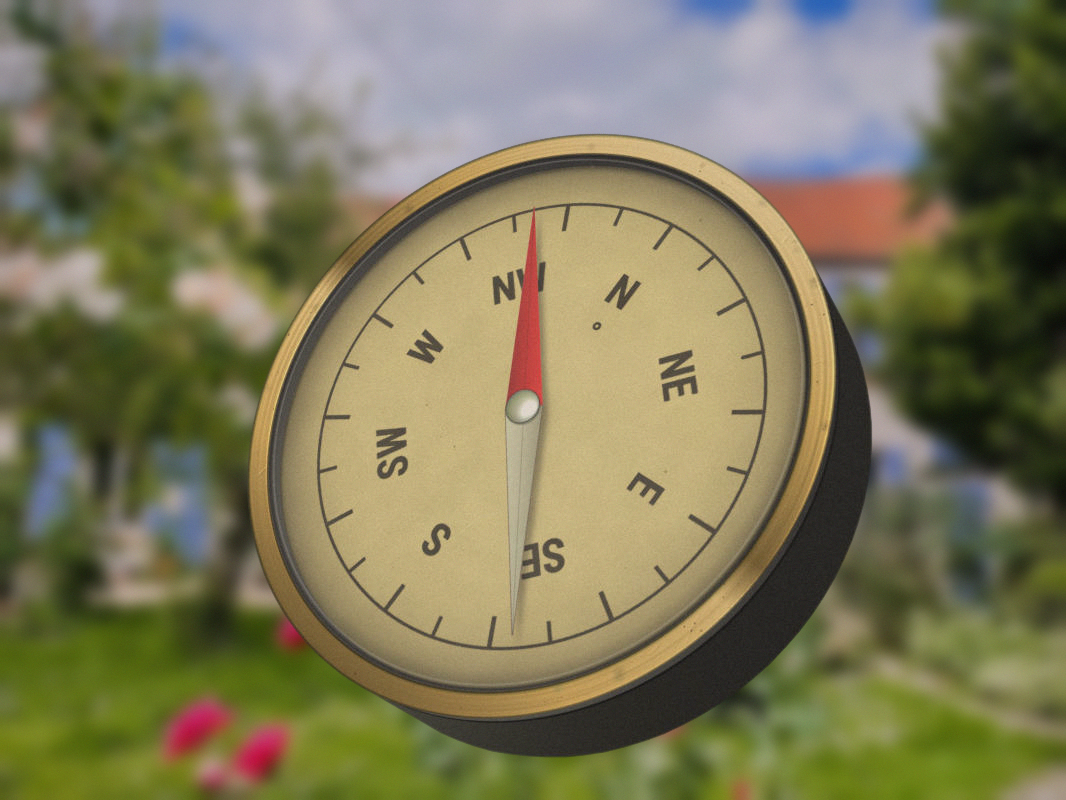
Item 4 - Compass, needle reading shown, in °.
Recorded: 322.5 °
